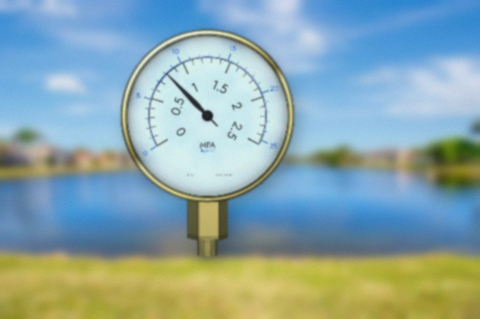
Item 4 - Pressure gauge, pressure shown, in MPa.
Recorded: 0.8 MPa
